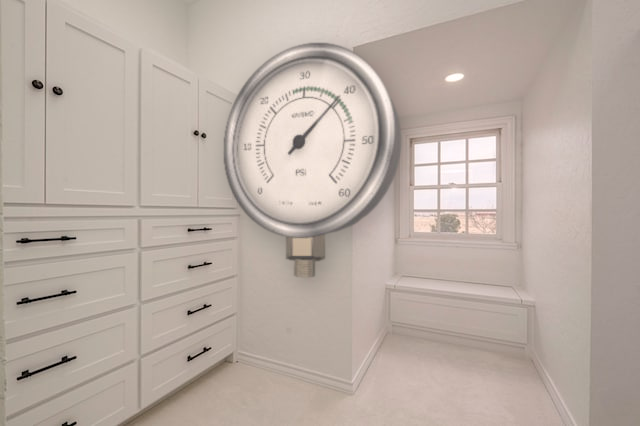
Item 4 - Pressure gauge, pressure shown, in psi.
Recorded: 40 psi
